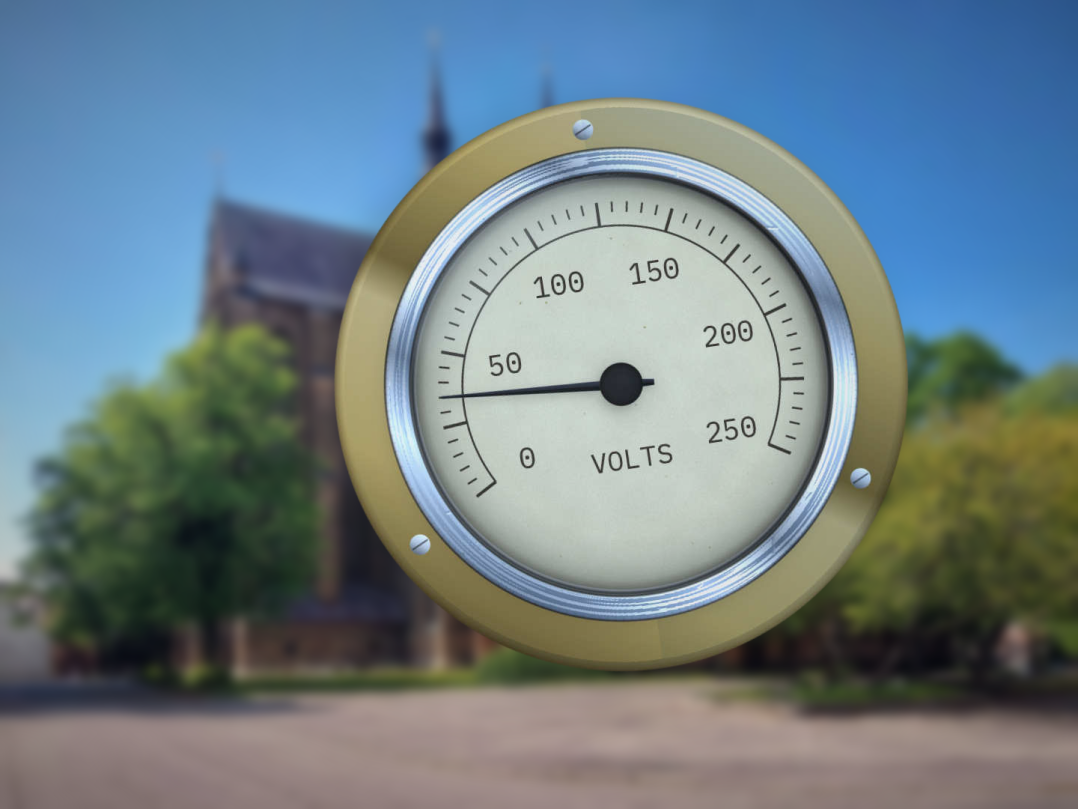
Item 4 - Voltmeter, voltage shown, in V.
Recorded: 35 V
